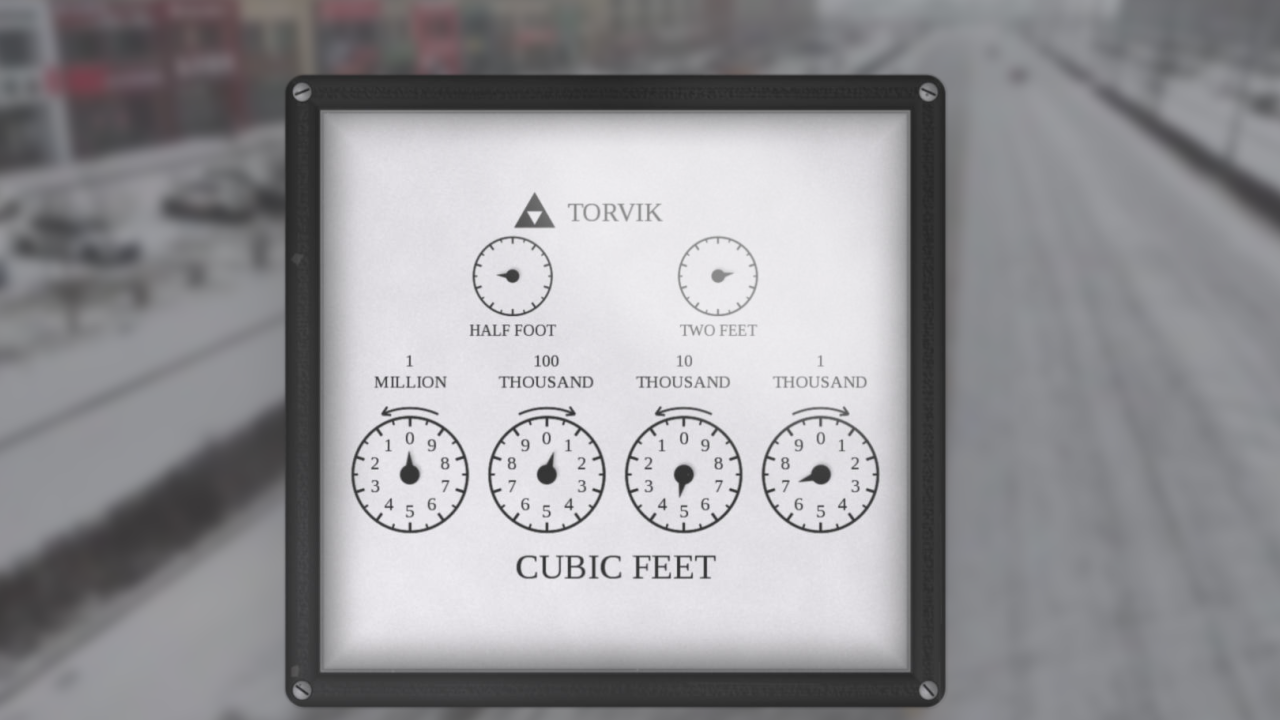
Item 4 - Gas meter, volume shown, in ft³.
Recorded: 4700 ft³
